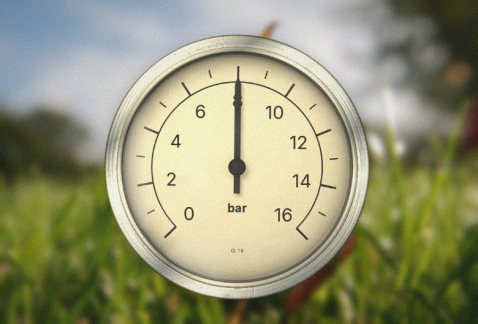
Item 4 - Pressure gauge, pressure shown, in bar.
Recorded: 8 bar
